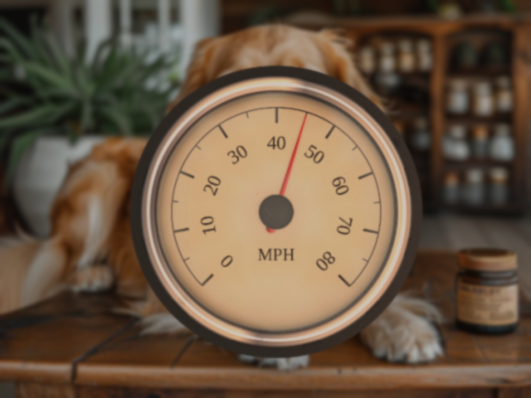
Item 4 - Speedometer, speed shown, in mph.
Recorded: 45 mph
